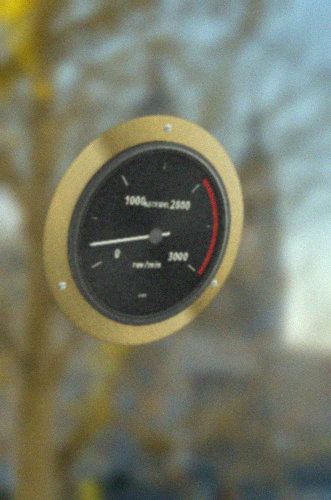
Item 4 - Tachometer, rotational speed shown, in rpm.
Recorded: 250 rpm
